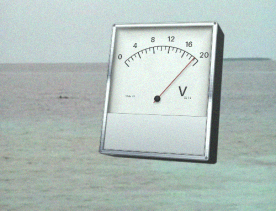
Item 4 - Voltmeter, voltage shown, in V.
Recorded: 19 V
